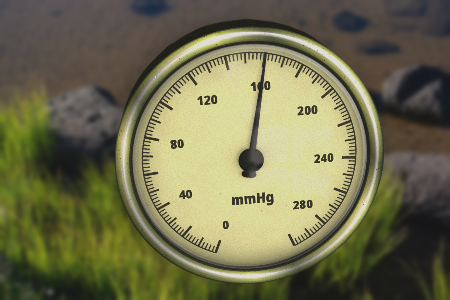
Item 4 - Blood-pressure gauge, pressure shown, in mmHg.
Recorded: 160 mmHg
